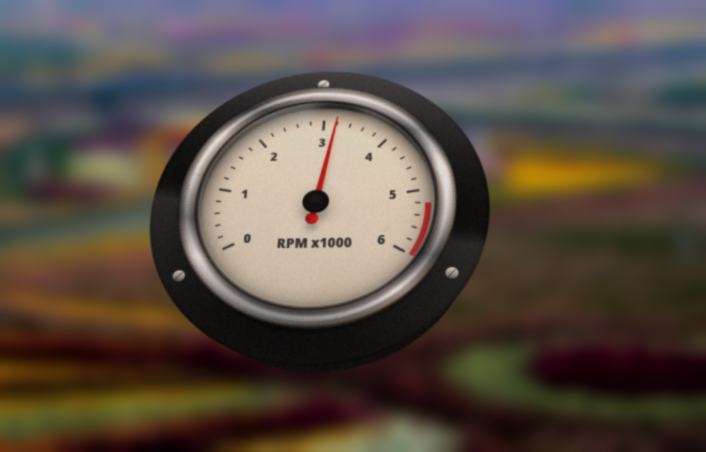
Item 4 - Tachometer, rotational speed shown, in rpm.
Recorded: 3200 rpm
